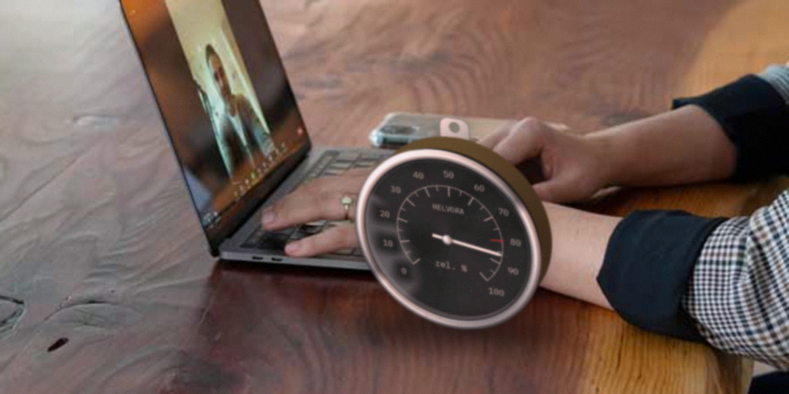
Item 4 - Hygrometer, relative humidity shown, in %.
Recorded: 85 %
